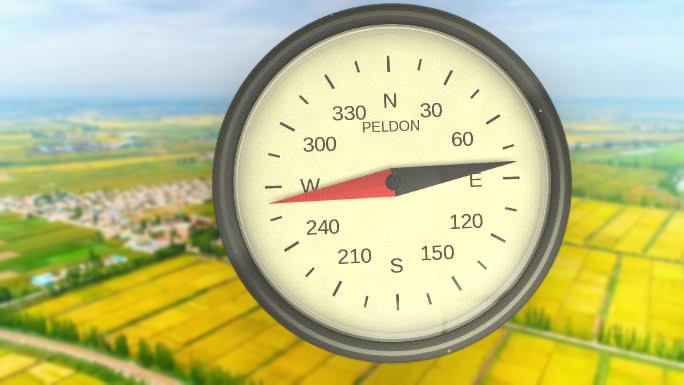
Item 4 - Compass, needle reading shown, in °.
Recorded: 262.5 °
